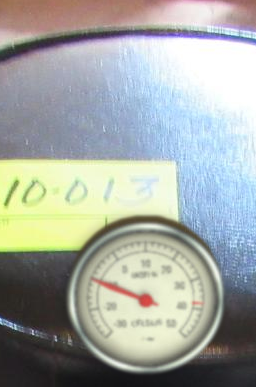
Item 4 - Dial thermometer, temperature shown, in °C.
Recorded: -10 °C
